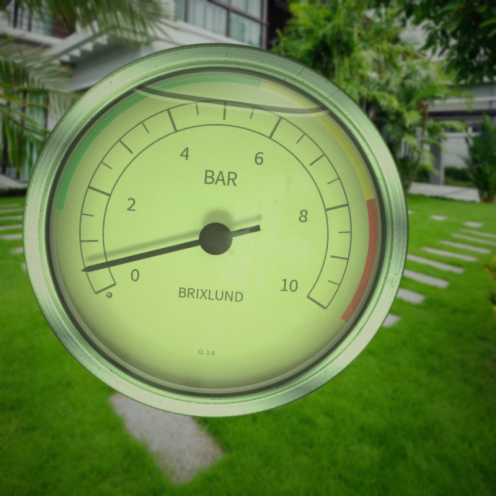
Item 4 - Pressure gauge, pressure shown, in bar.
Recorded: 0.5 bar
